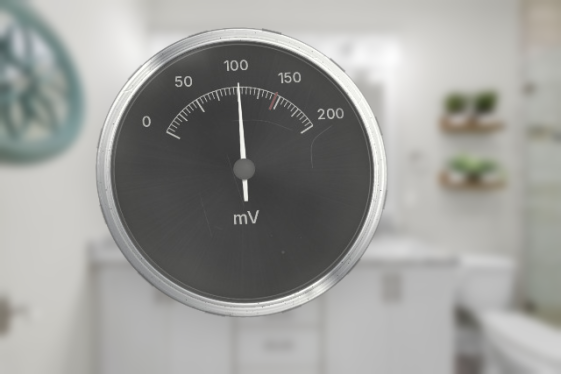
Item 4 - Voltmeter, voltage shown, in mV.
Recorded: 100 mV
